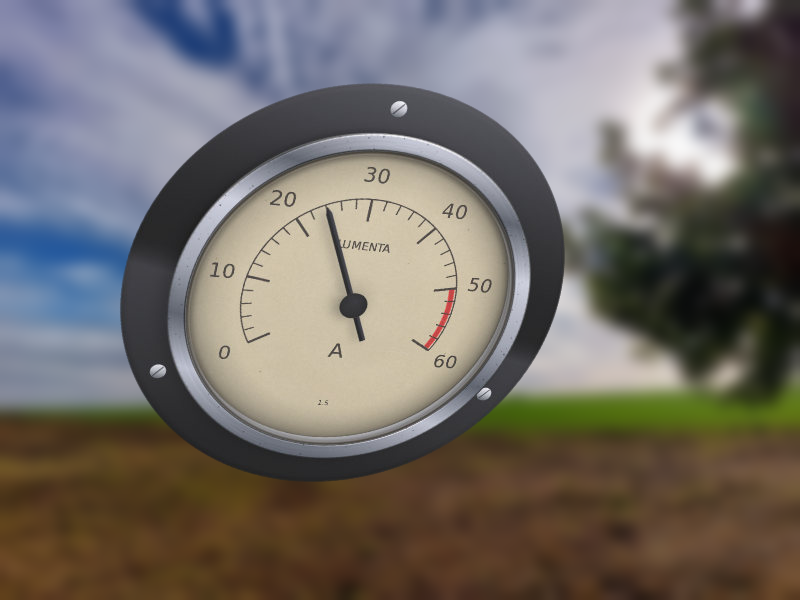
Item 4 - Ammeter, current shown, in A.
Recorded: 24 A
